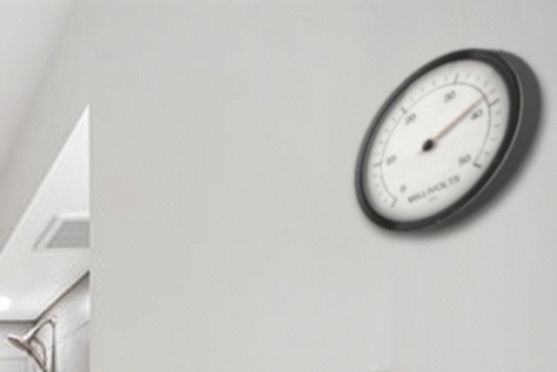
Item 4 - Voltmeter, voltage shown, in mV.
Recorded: 38 mV
